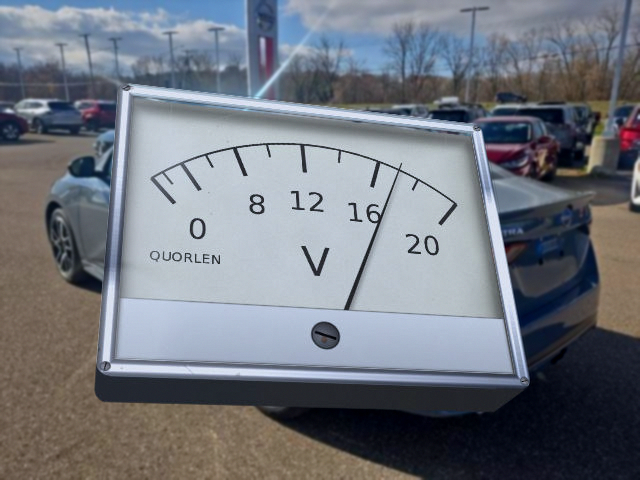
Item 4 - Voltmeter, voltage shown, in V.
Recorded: 17 V
